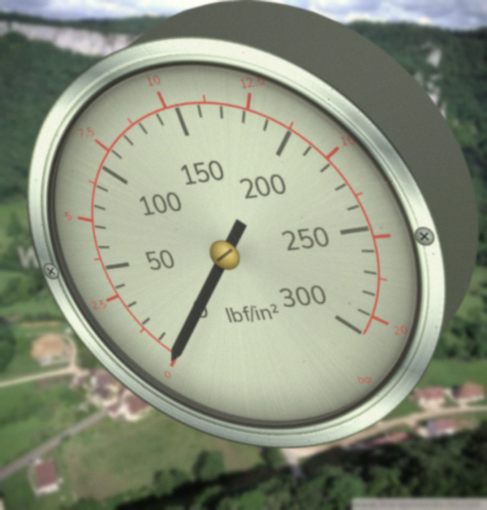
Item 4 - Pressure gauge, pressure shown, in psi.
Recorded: 0 psi
